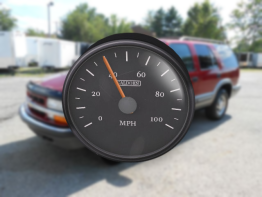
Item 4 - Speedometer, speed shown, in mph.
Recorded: 40 mph
